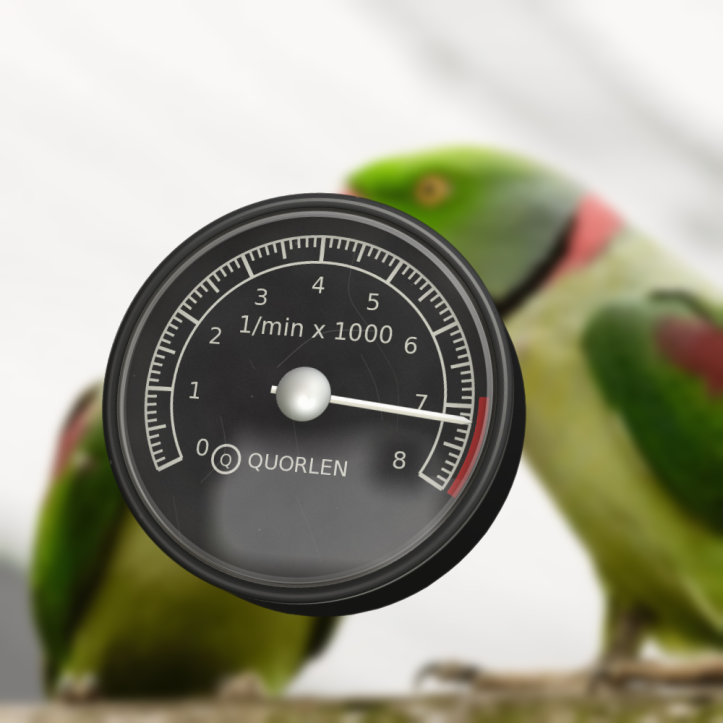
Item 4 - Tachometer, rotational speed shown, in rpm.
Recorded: 7200 rpm
